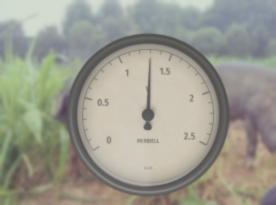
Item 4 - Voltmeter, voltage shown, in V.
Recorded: 1.3 V
